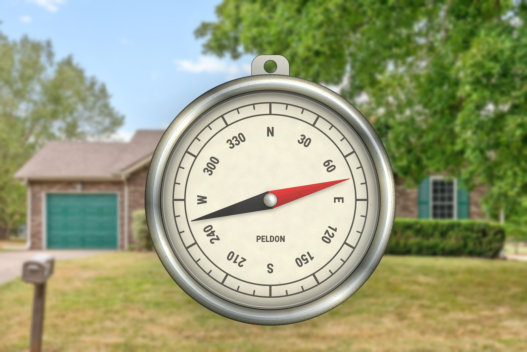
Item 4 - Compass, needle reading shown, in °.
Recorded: 75 °
